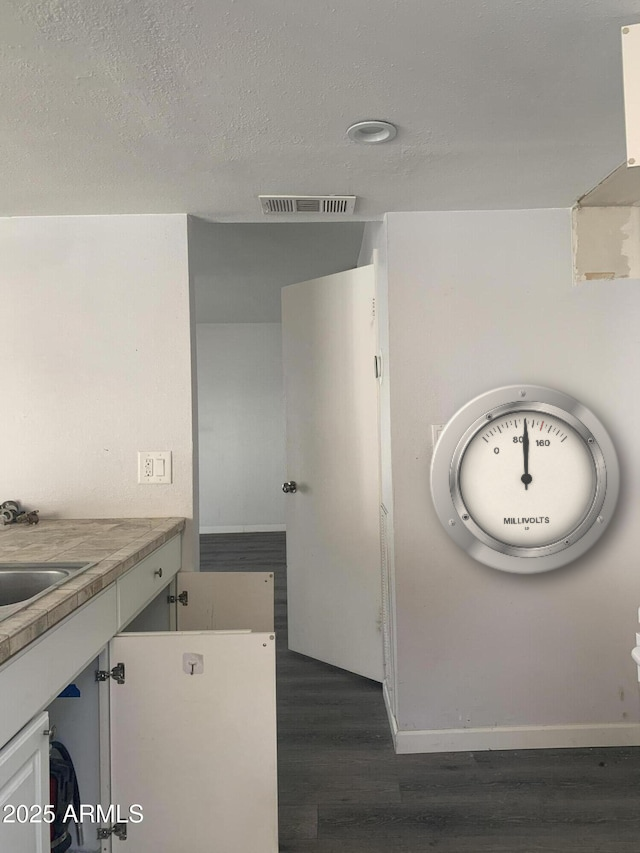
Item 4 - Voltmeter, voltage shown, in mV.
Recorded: 100 mV
